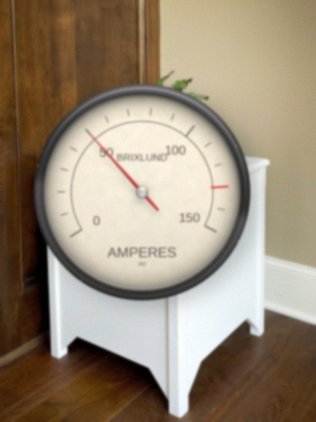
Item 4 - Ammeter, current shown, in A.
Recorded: 50 A
